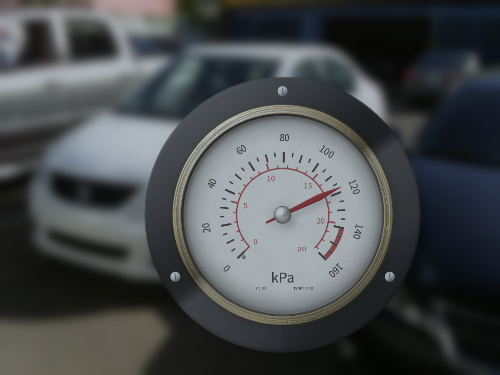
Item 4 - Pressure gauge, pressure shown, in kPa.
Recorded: 117.5 kPa
